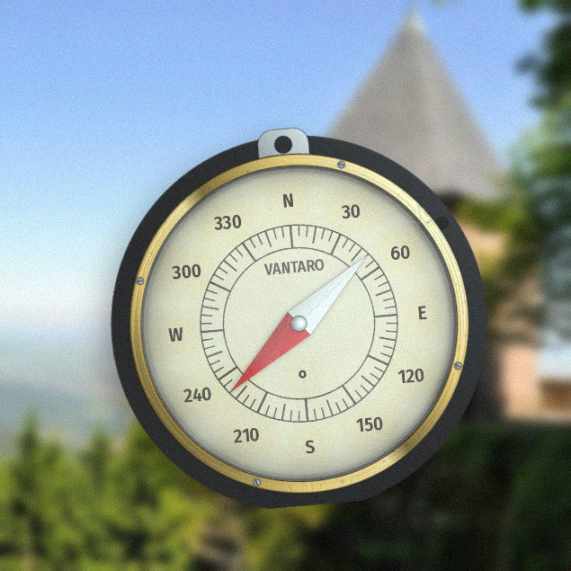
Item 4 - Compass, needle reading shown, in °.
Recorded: 230 °
